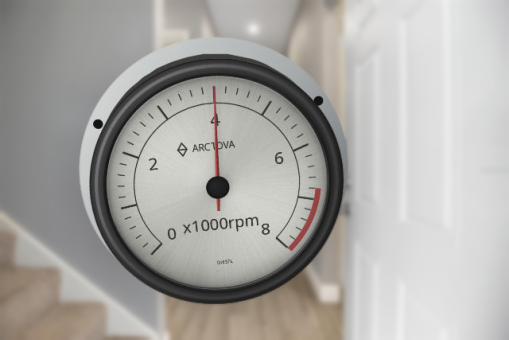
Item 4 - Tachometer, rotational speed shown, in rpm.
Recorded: 4000 rpm
